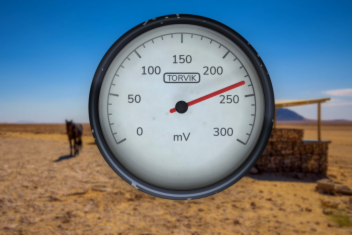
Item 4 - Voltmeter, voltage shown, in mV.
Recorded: 235 mV
